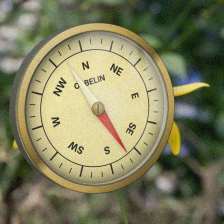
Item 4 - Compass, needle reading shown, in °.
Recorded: 160 °
